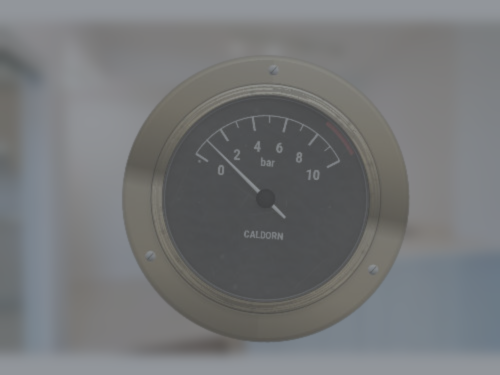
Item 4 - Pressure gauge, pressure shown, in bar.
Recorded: 1 bar
